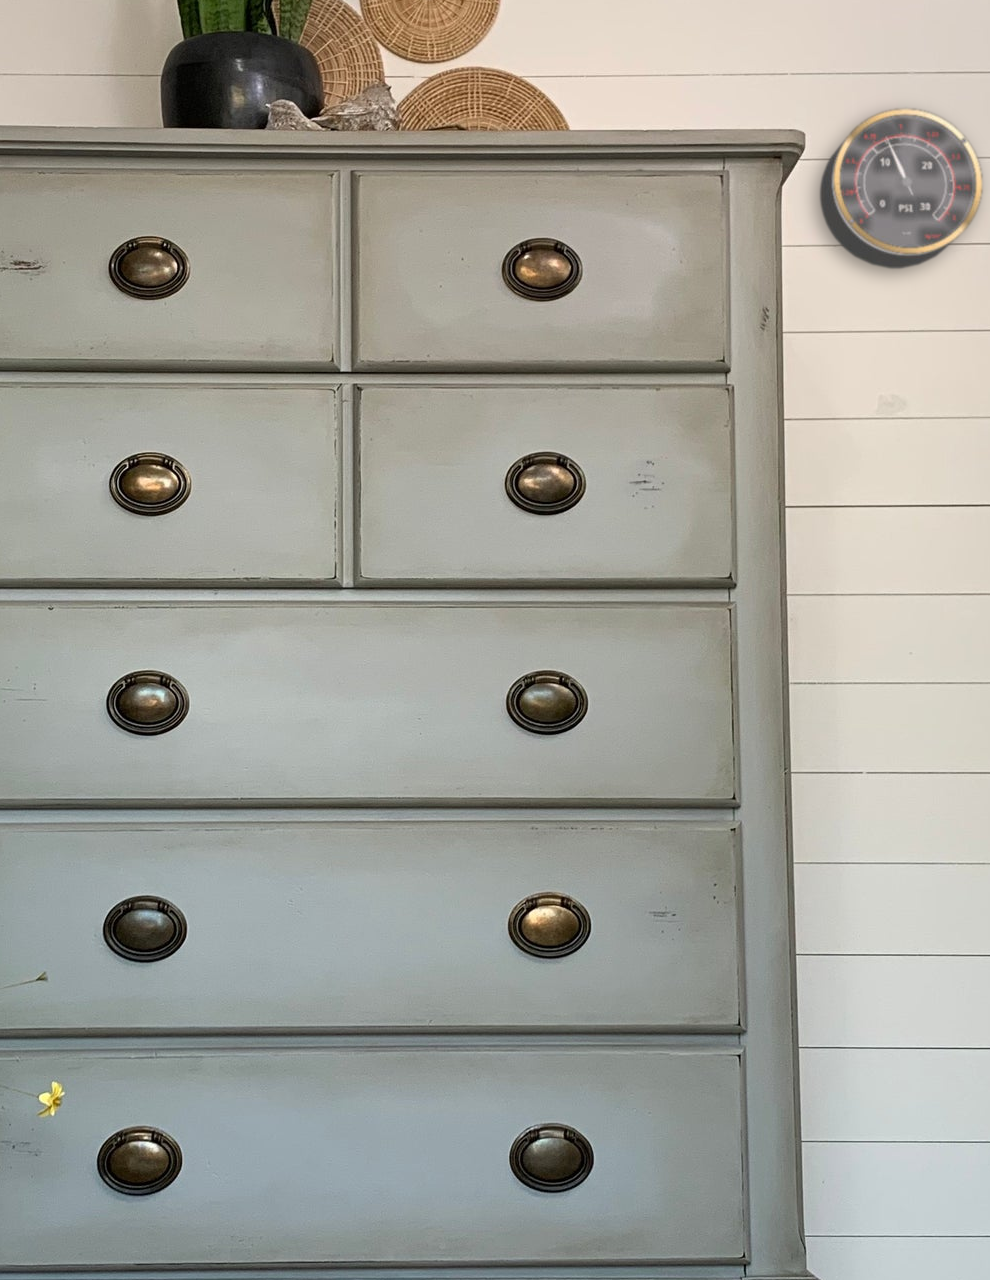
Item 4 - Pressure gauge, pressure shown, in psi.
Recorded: 12 psi
